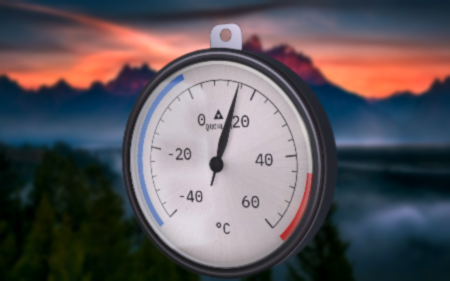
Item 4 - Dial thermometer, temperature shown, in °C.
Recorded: 16 °C
